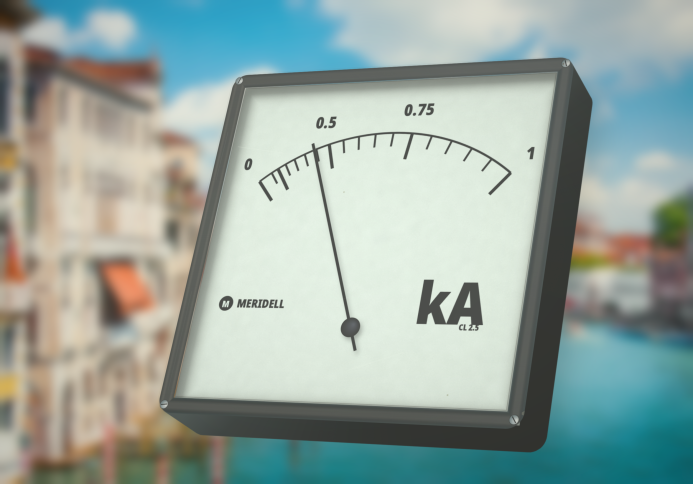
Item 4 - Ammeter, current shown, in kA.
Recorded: 0.45 kA
